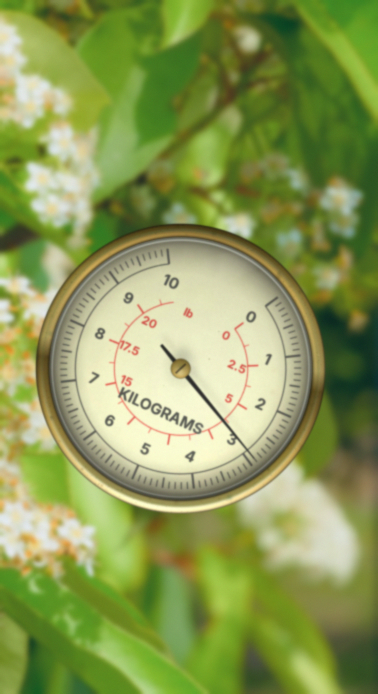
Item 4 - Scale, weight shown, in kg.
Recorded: 2.9 kg
